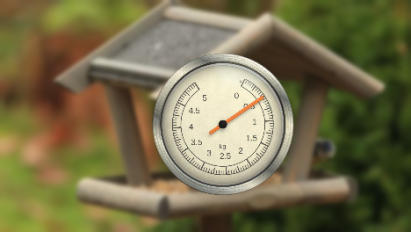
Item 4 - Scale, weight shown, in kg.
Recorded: 0.5 kg
